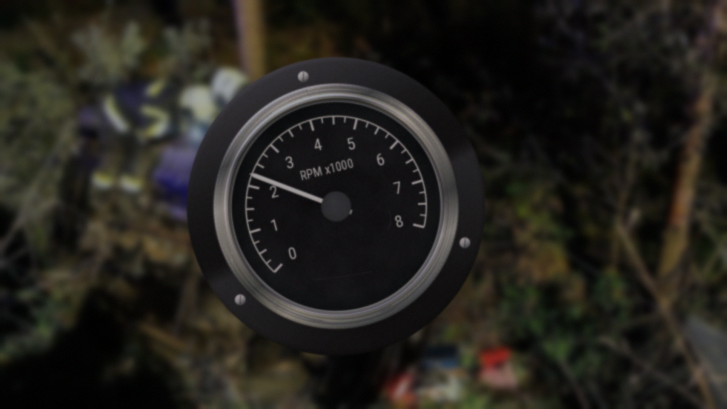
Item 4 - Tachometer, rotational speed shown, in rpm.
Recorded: 2250 rpm
